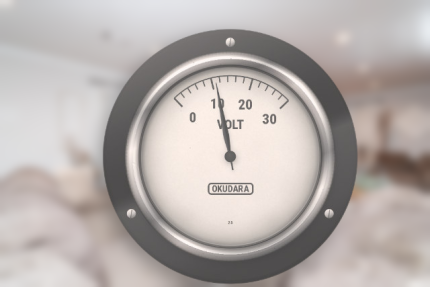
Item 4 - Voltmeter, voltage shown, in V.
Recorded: 11 V
